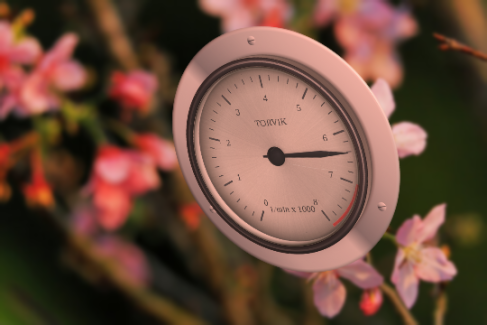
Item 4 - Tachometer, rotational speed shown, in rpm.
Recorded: 6400 rpm
